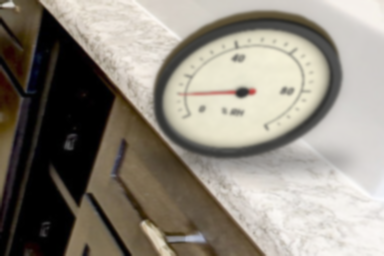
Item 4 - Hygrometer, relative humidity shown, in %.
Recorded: 12 %
